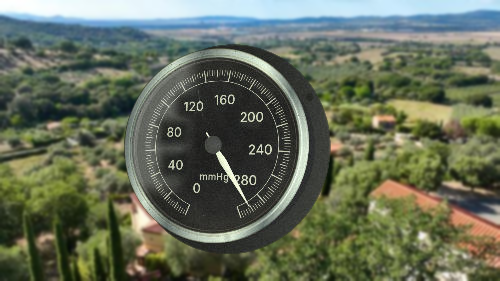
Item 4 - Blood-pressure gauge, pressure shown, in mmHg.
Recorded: 290 mmHg
